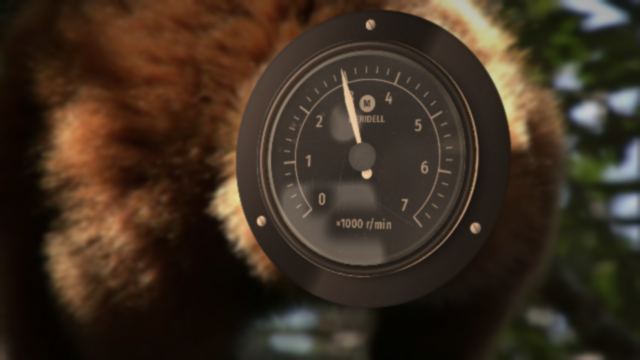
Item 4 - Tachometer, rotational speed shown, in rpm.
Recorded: 3000 rpm
